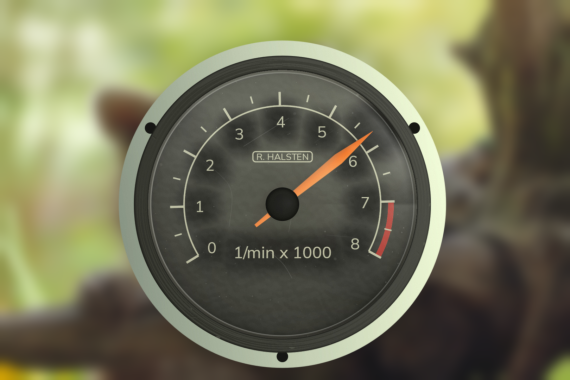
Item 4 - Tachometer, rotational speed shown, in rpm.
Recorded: 5750 rpm
